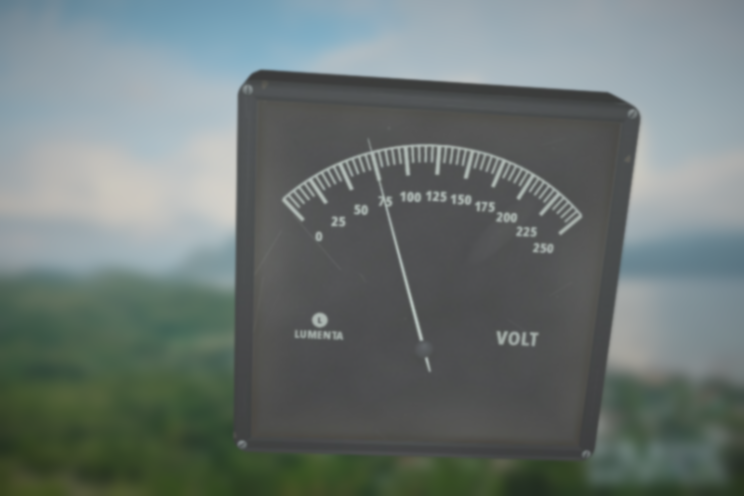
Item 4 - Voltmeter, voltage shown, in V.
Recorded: 75 V
